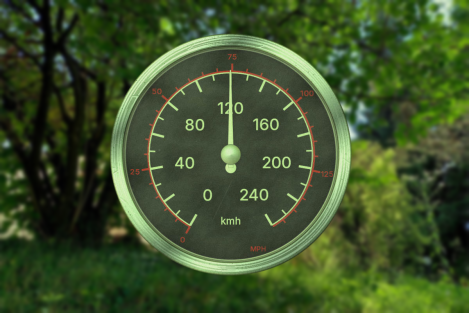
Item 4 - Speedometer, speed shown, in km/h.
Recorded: 120 km/h
